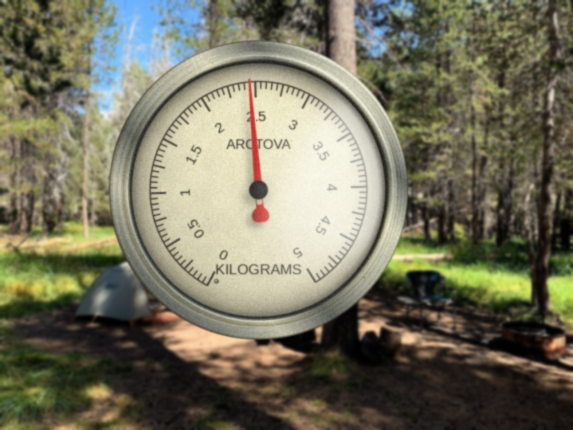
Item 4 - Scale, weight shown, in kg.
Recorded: 2.45 kg
